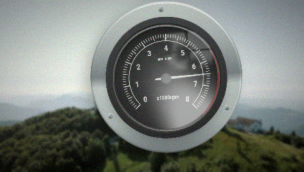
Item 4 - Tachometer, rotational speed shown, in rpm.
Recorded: 6500 rpm
